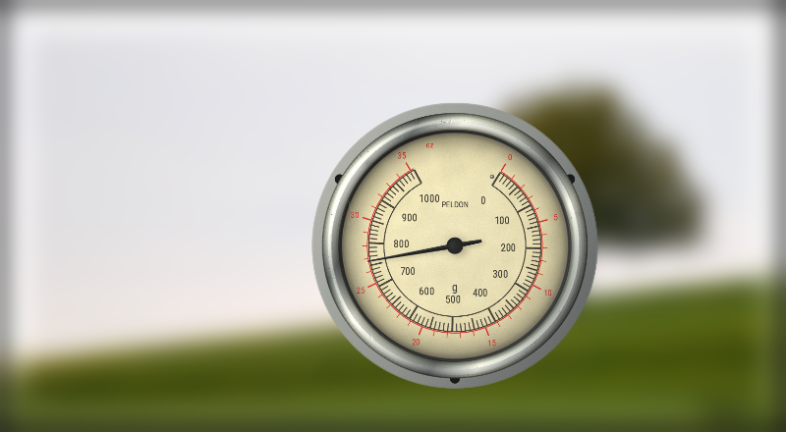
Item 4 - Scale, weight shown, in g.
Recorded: 760 g
